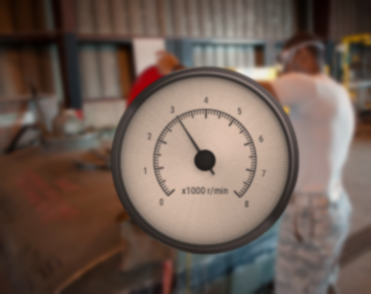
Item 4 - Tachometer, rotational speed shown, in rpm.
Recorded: 3000 rpm
